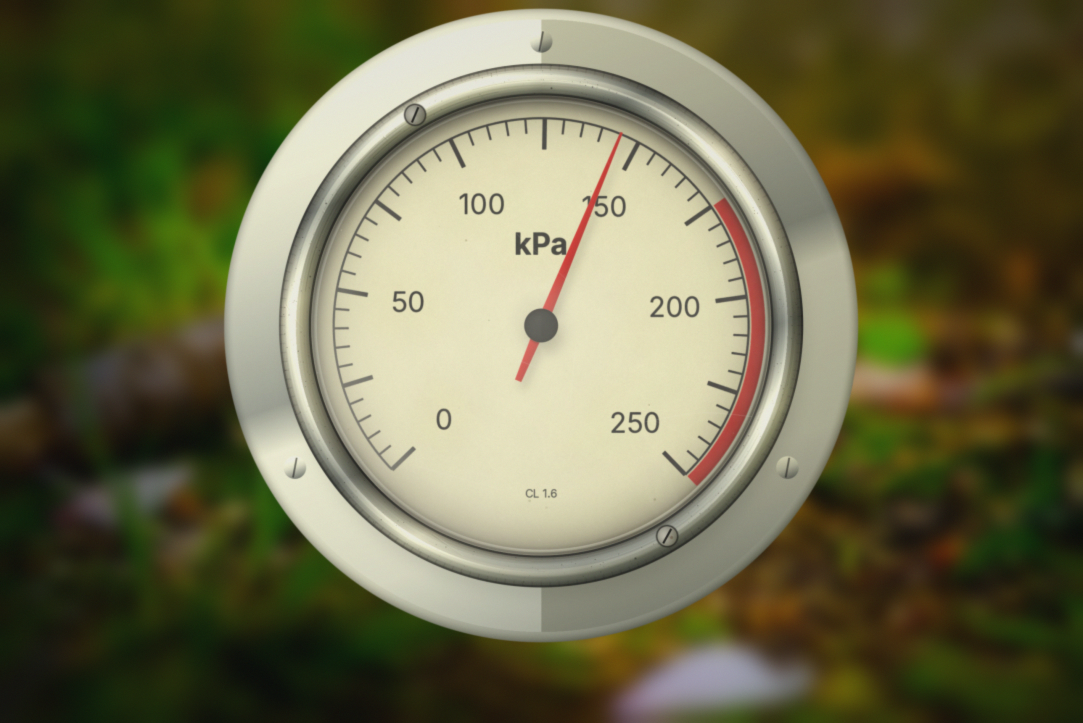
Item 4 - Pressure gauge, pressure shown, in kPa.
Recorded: 145 kPa
